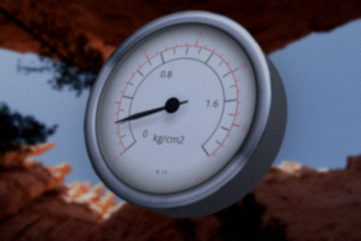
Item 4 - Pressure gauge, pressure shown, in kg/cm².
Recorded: 0.2 kg/cm²
